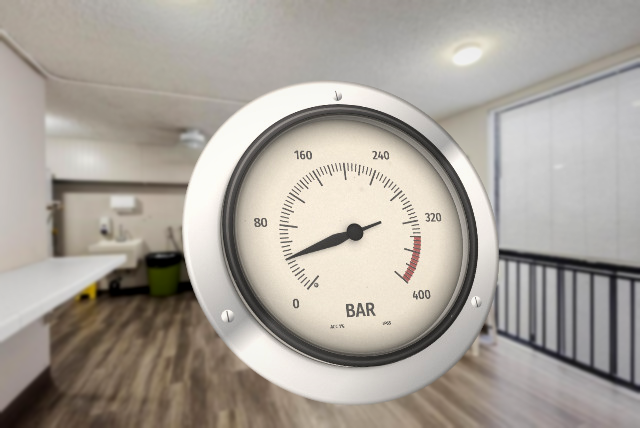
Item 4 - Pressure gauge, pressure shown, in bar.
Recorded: 40 bar
